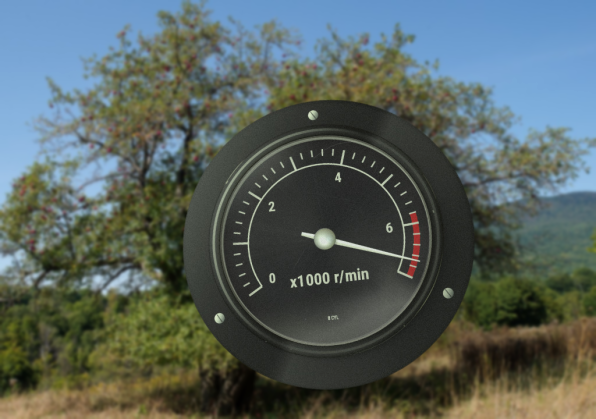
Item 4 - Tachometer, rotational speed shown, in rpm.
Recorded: 6700 rpm
